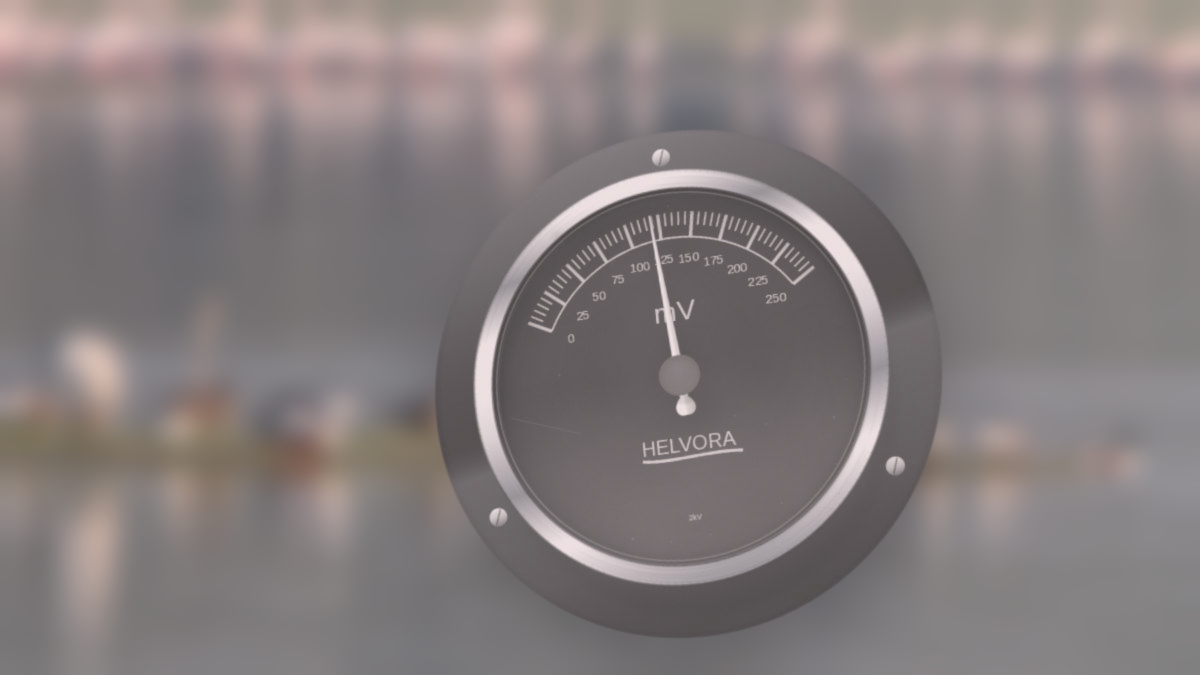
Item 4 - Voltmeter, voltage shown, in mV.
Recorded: 120 mV
